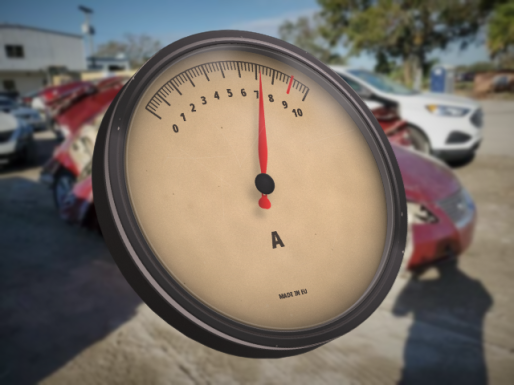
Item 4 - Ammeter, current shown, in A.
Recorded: 7 A
